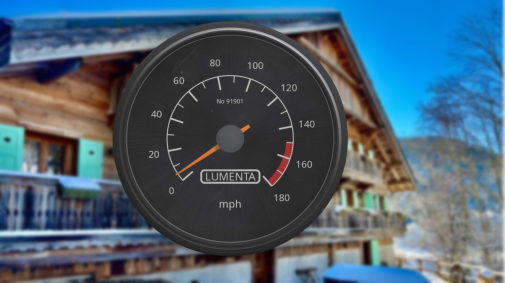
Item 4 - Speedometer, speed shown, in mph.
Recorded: 5 mph
